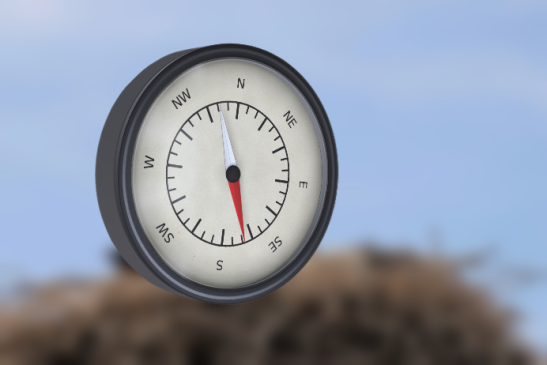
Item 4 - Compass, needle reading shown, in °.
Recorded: 160 °
